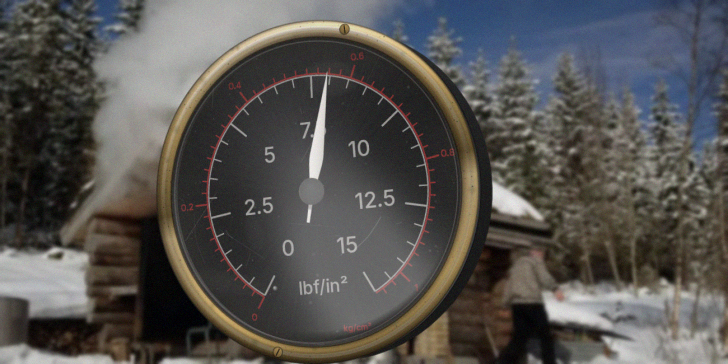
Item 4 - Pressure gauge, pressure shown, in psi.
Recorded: 8 psi
